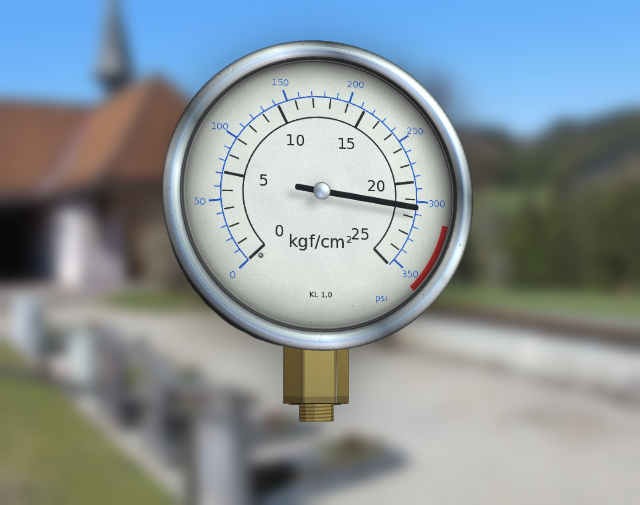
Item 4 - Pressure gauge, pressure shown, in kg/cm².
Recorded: 21.5 kg/cm²
